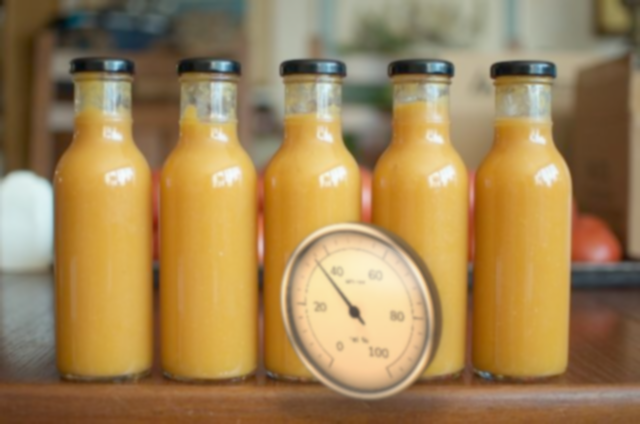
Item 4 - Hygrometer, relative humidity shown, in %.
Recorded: 36 %
